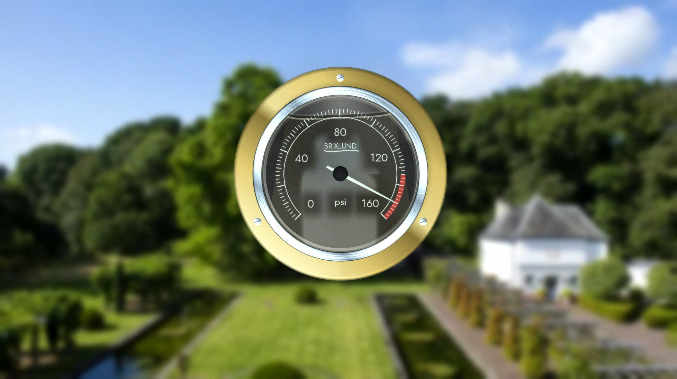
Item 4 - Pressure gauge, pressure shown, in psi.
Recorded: 150 psi
